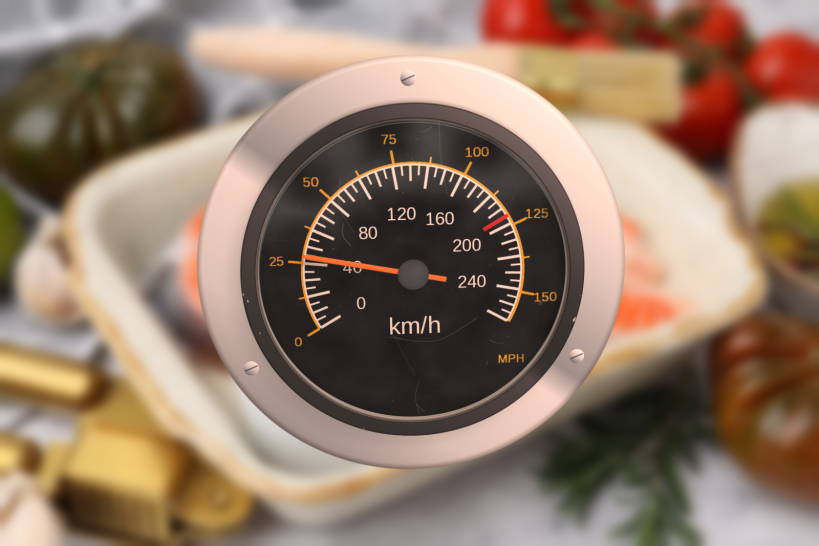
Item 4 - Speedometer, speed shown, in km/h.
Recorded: 45 km/h
